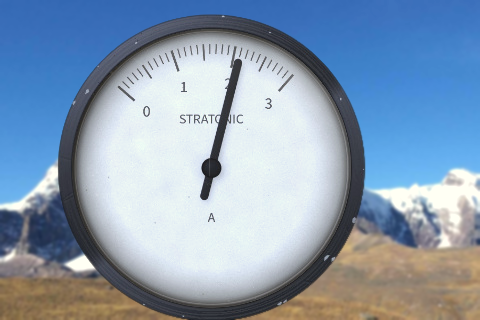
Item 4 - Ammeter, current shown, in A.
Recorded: 2.1 A
